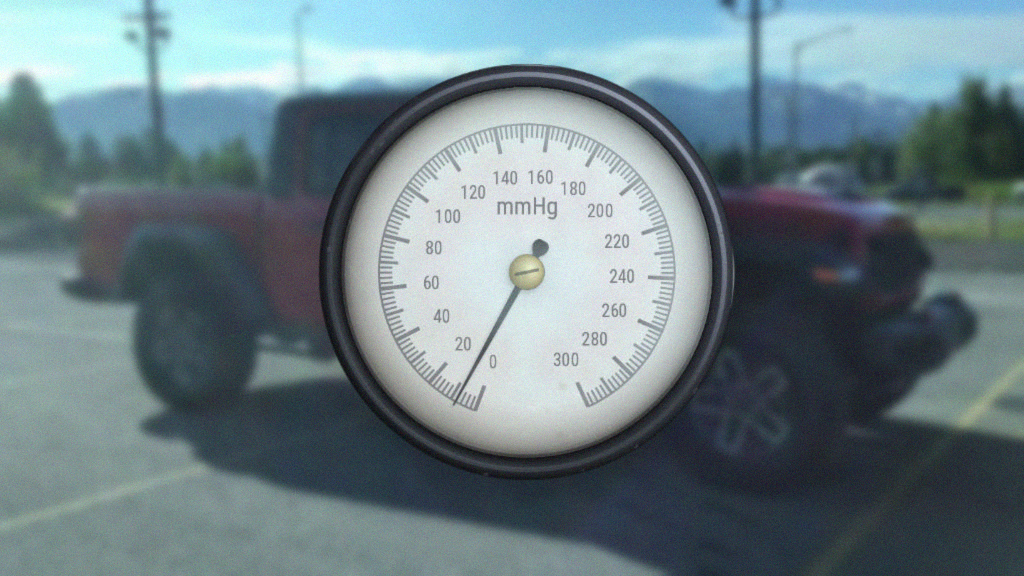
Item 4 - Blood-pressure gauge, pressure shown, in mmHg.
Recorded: 8 mmHg
